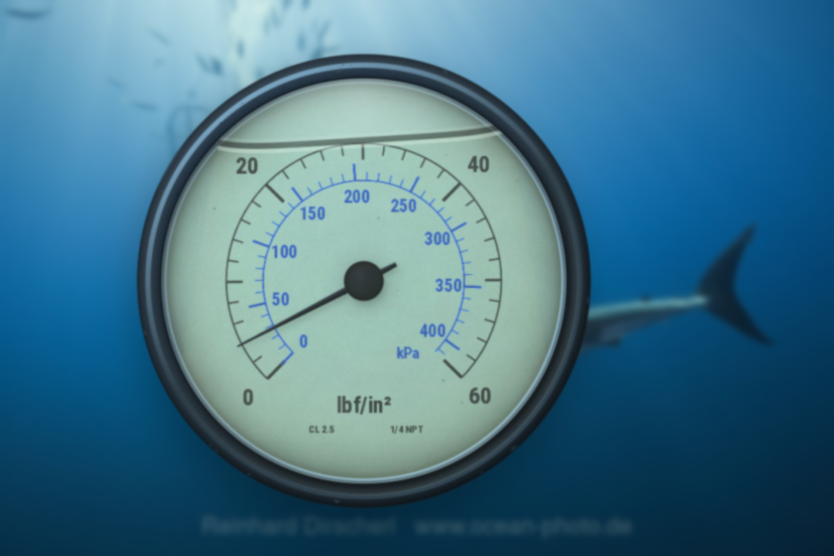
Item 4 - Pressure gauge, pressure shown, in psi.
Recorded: 4 psi
